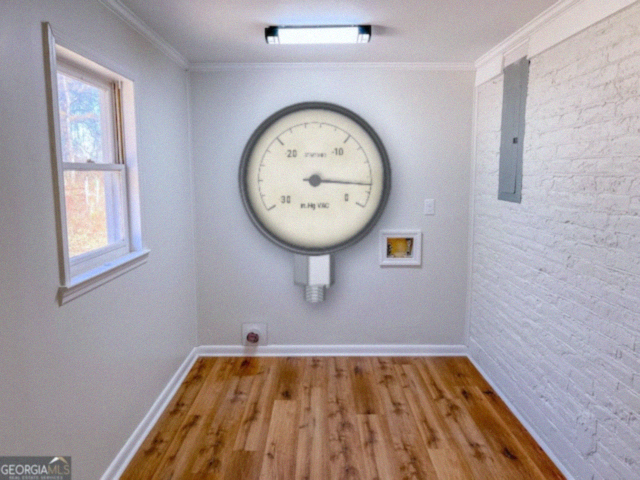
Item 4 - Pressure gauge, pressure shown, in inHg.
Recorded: -3 inHg
